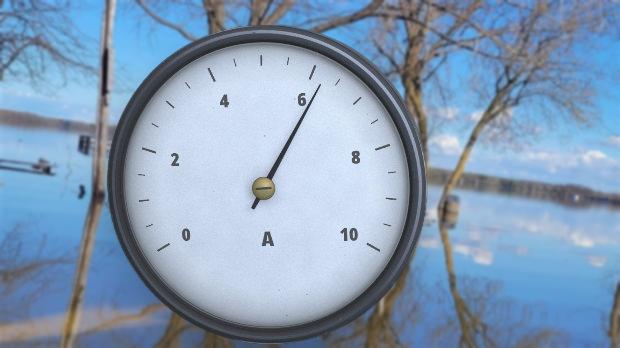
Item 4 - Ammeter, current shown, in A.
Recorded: 6.25 A
